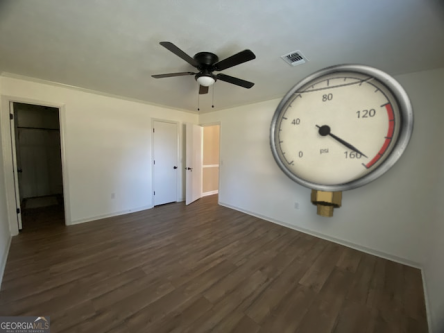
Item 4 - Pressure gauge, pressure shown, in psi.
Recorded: 155 psi
